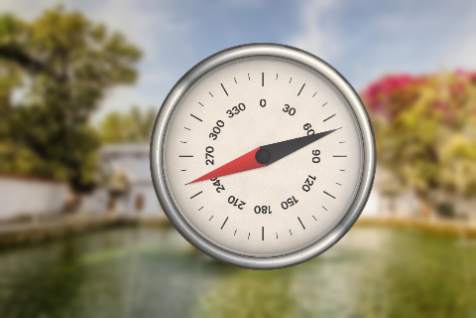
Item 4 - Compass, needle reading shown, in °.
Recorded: 250 °
